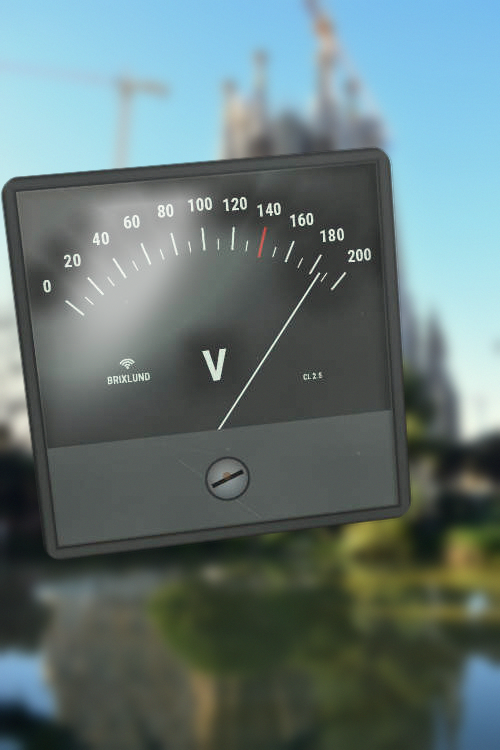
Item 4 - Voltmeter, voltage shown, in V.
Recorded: 185 V
